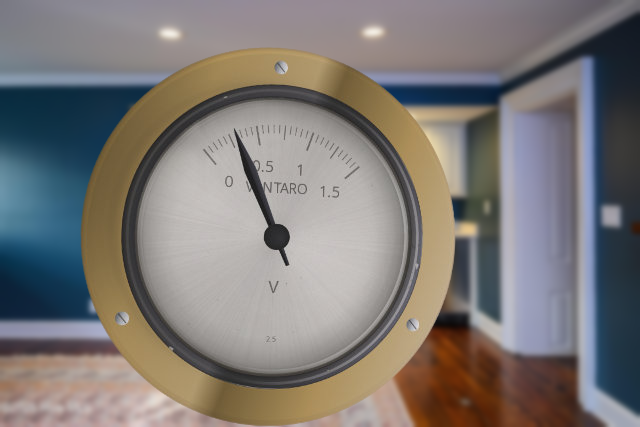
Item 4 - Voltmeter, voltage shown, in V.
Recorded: 0.3 V
